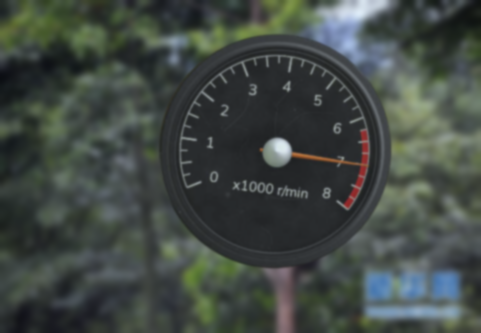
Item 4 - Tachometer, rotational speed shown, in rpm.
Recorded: 7000 rpm
